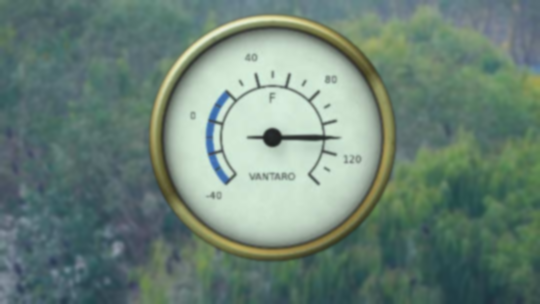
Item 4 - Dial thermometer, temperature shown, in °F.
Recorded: 110 °F
